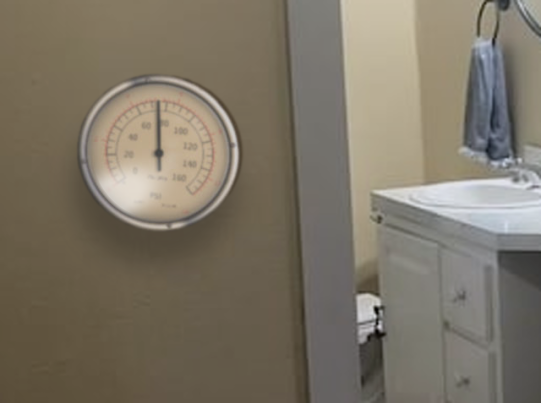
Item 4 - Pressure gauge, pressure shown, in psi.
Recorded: 75 psi
